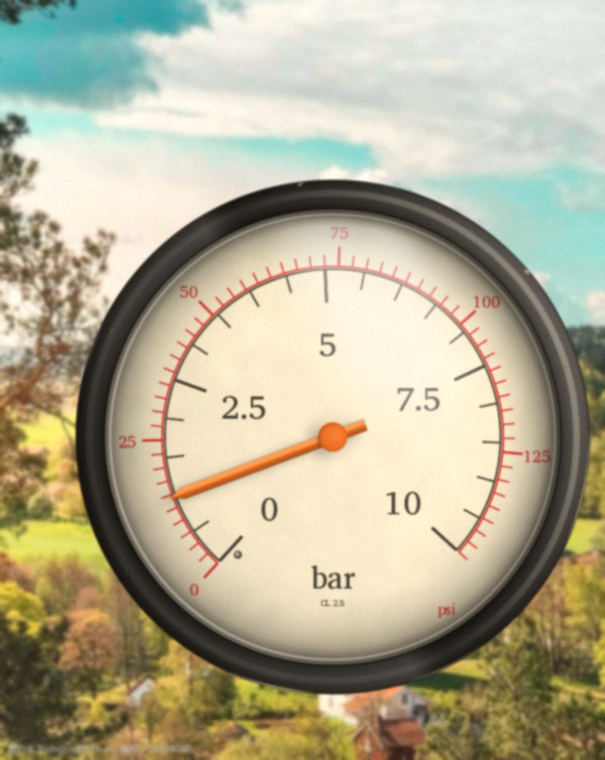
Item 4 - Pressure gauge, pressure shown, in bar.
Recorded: 1 bar
